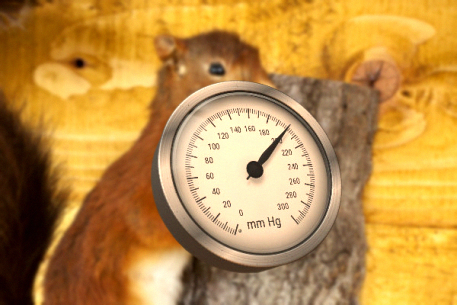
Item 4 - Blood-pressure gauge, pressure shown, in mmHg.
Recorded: 200 mmHg
